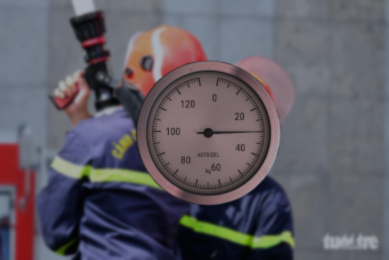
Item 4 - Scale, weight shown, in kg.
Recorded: 30 kg
